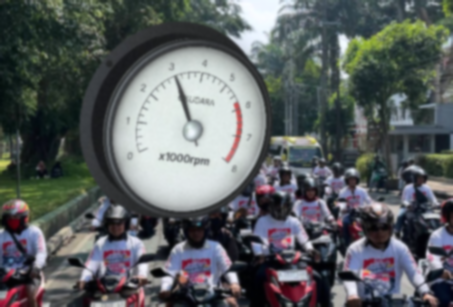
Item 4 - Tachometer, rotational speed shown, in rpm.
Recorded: 3000 rpm
